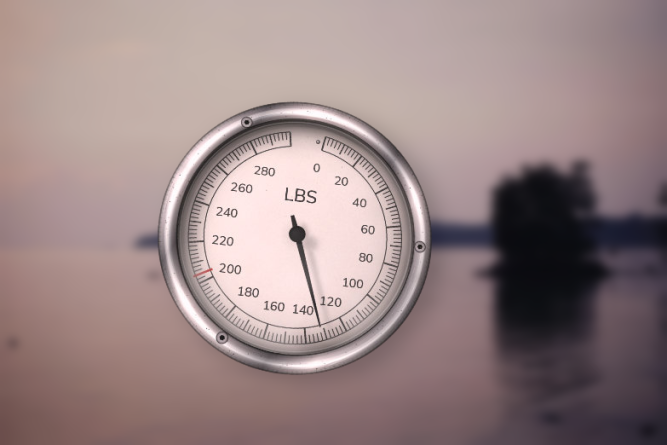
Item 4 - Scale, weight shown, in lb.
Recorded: 132 lb
